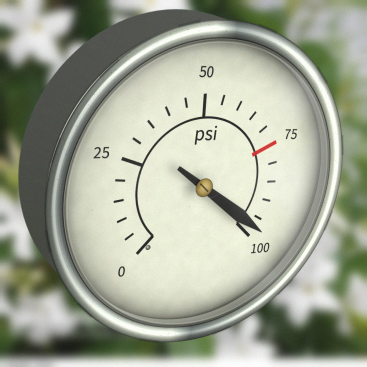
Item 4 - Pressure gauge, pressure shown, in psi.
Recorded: 97.5 psi
